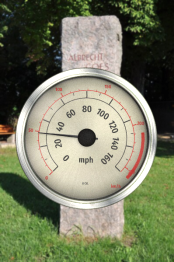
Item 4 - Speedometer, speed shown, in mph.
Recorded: 30 mph
